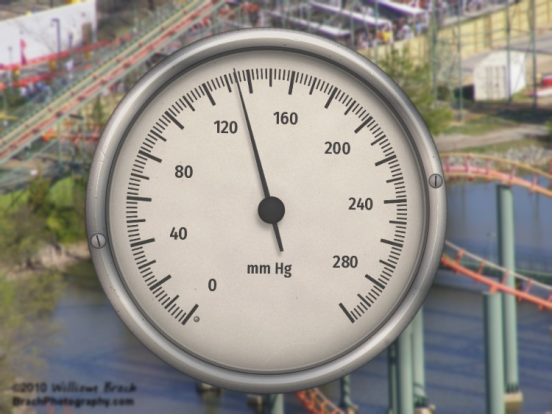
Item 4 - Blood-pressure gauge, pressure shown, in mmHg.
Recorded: 134 mmHg
